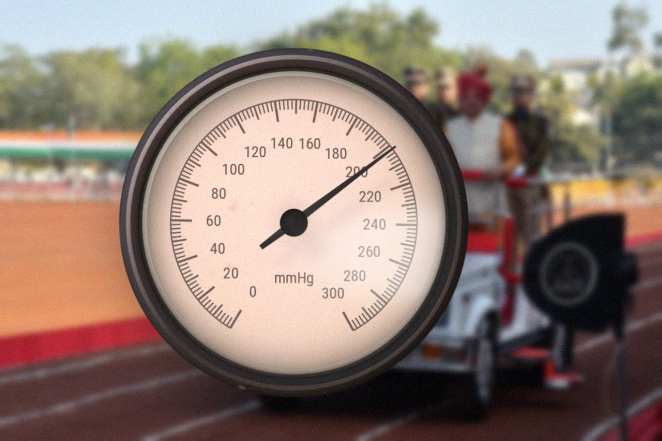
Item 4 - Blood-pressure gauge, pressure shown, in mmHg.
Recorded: 202 mmHg
